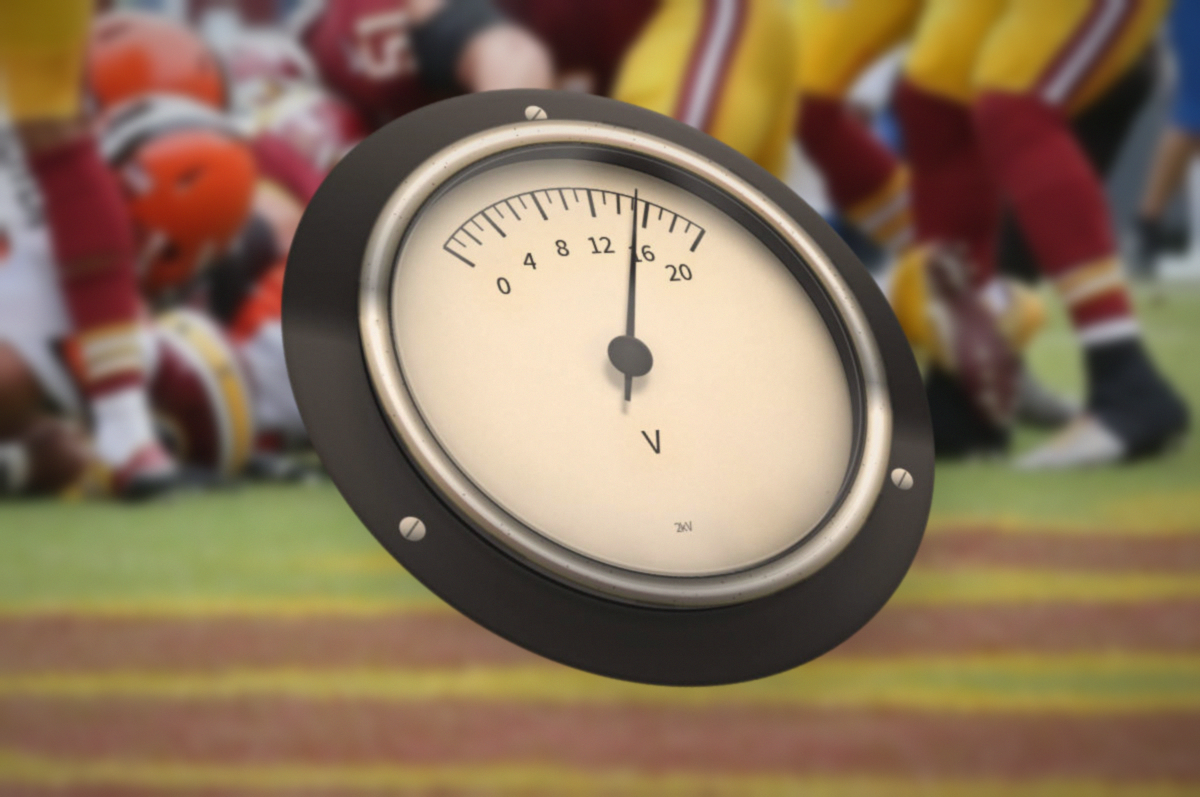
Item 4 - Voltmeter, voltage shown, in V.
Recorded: 15 V
